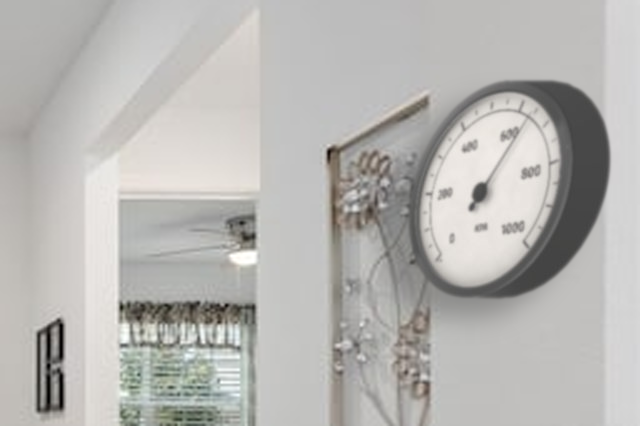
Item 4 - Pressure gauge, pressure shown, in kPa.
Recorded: 650 kPa
